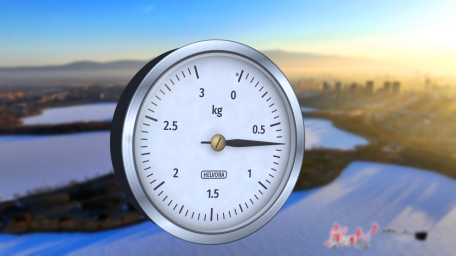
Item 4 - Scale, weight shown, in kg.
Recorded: 0.65 kg
